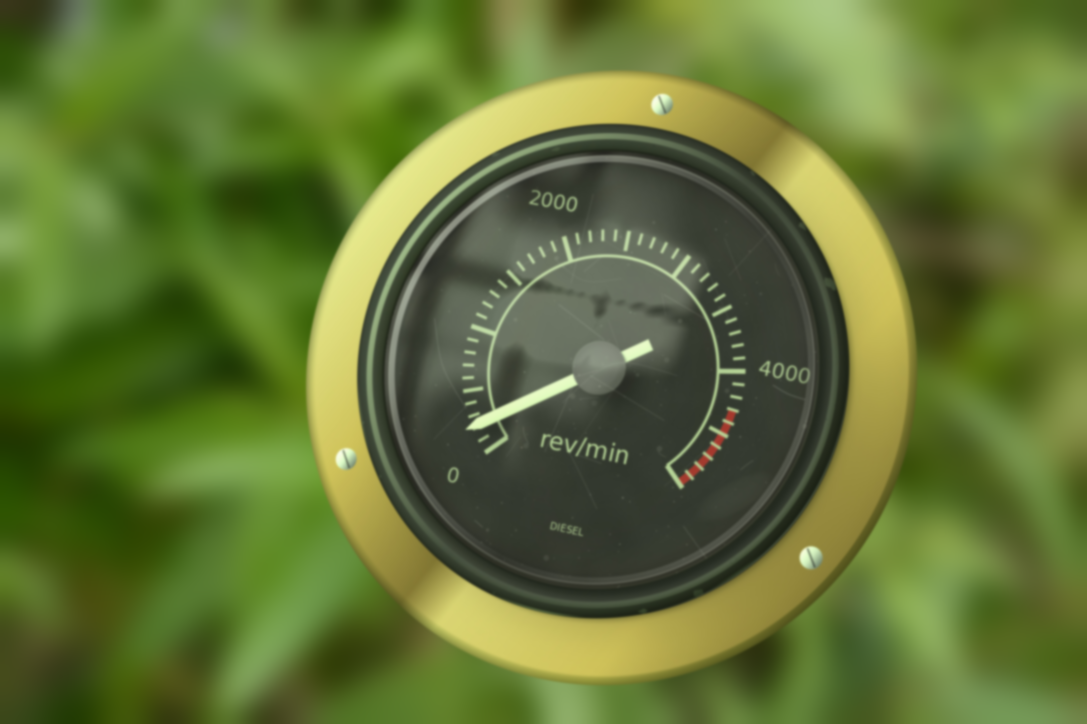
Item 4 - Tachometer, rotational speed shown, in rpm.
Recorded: 200 rpm
